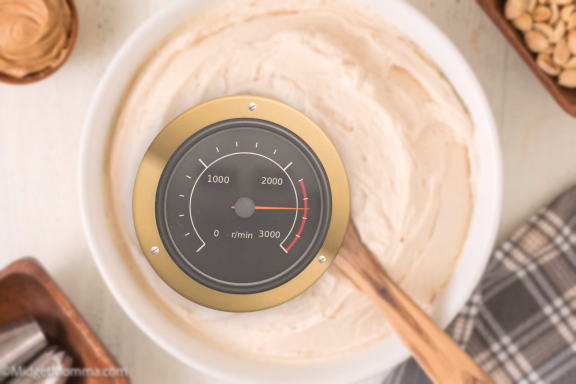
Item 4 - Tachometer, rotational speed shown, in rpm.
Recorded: 2500 rpm
